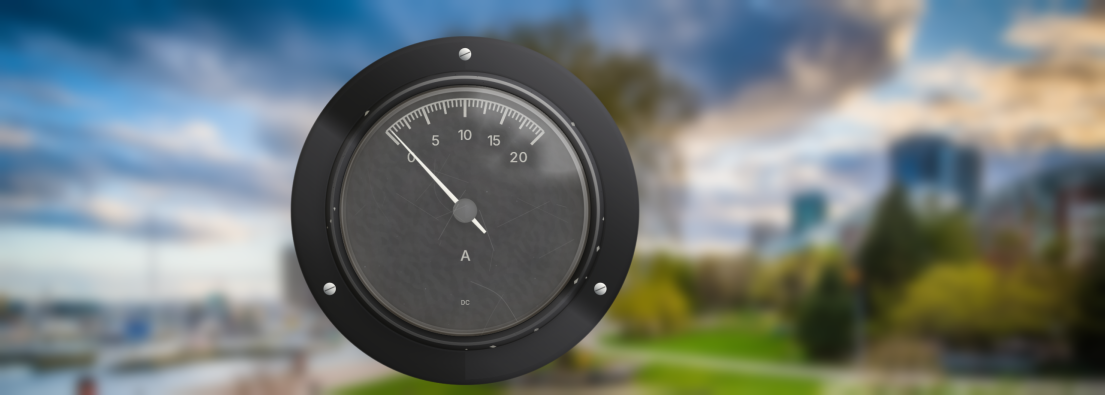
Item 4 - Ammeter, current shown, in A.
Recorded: 0.5 A
